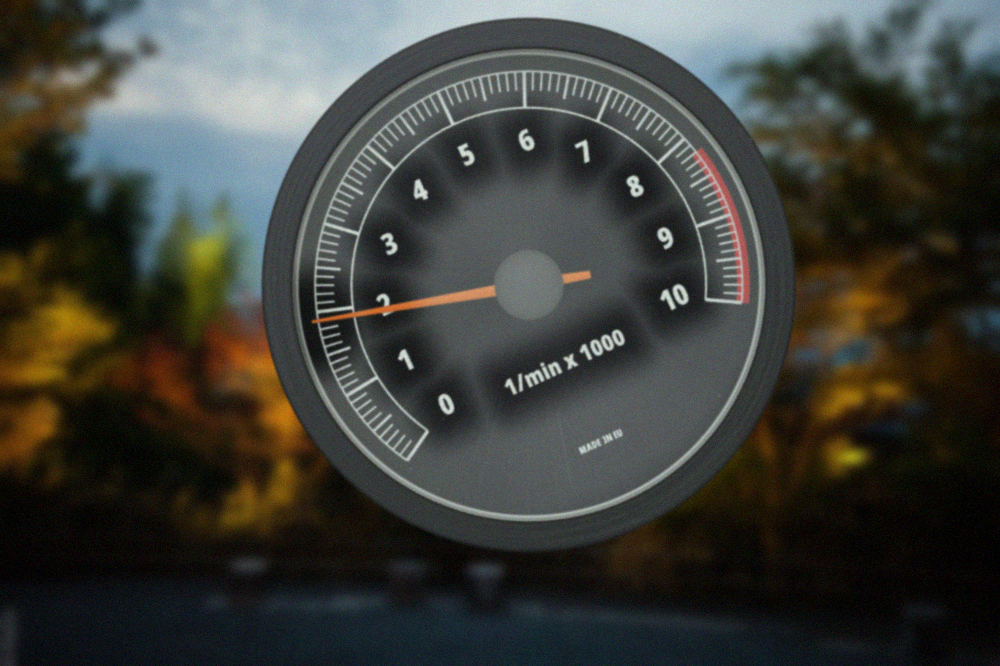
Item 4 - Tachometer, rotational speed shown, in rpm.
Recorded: 1900 rpm
